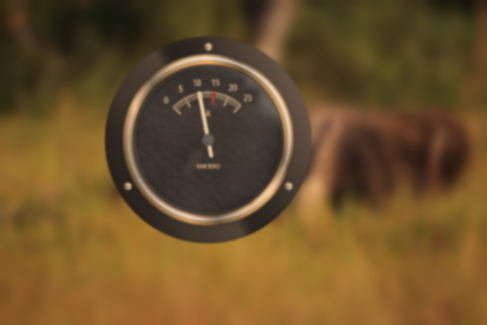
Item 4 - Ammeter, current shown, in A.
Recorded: 10 A
